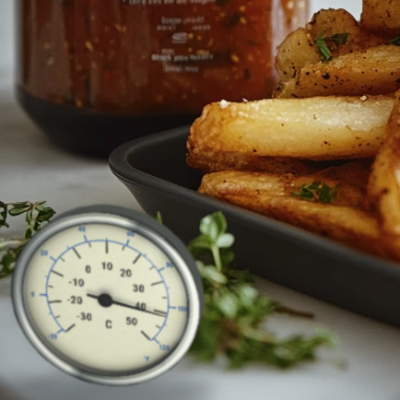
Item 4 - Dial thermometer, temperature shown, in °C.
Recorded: 40 °C
